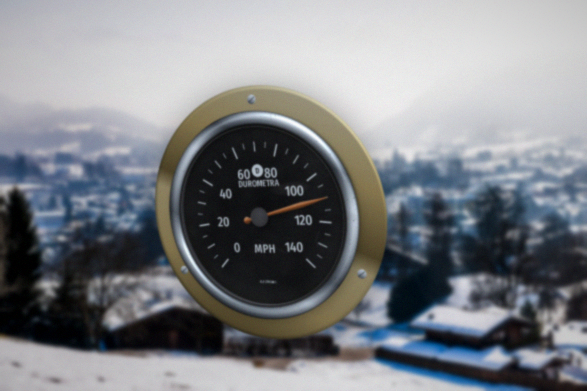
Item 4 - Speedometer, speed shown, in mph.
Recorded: 110 mph
